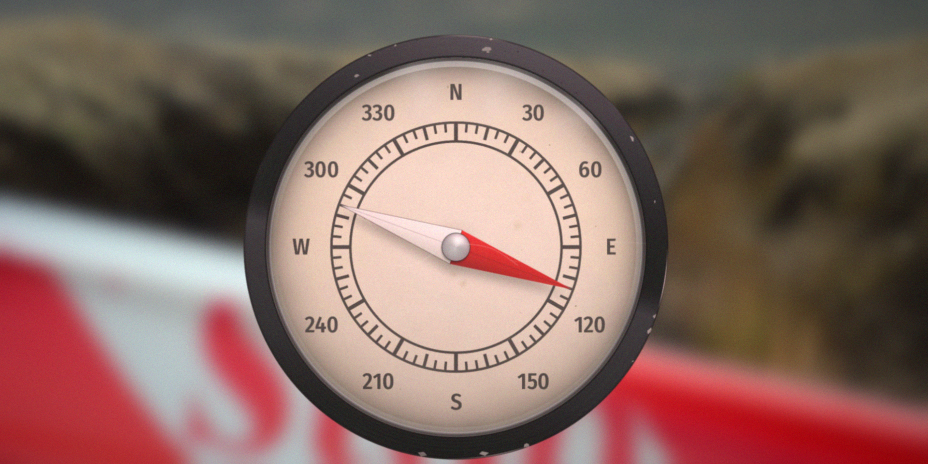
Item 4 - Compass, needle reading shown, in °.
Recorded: 110 °
